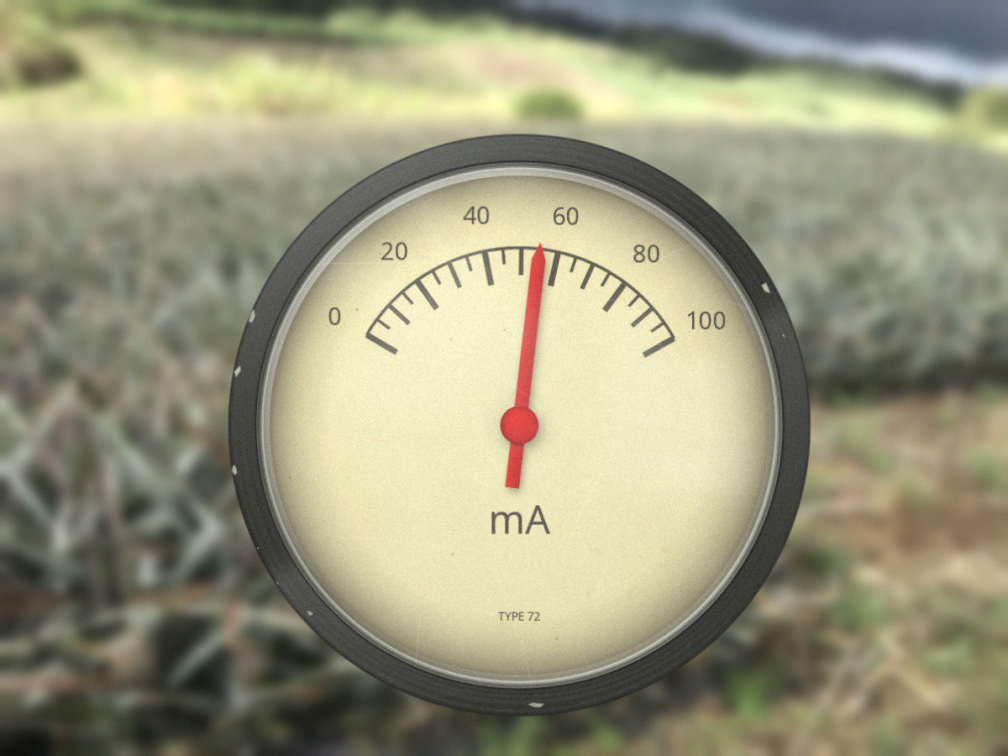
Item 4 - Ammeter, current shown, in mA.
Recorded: 55 mA
